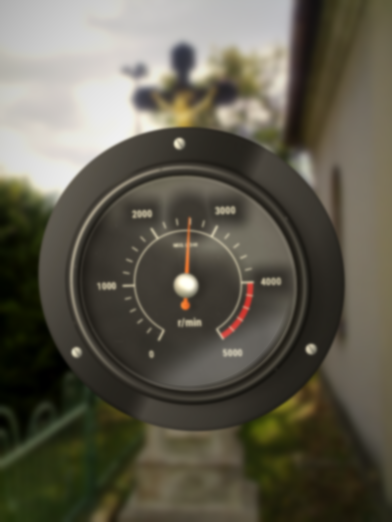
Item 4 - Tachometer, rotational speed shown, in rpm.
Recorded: 2600 rpm
